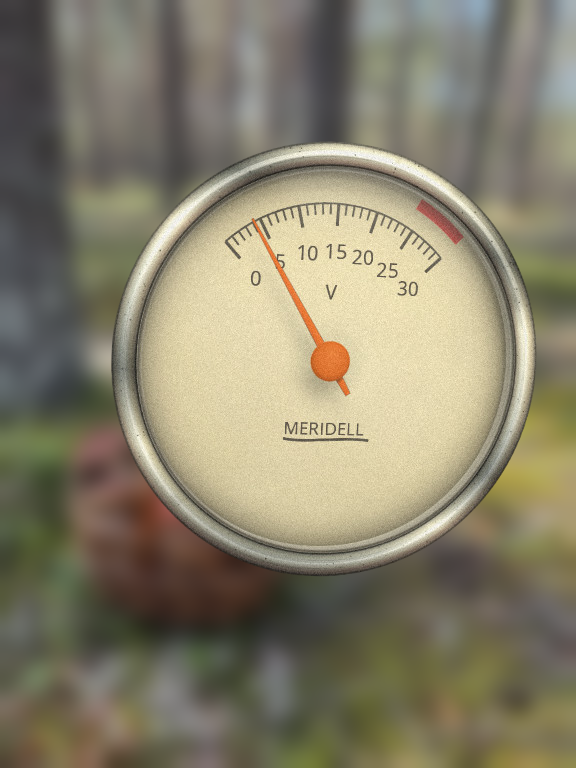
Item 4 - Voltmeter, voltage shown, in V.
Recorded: 4 V
